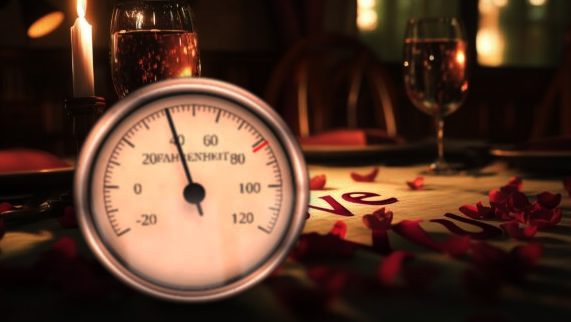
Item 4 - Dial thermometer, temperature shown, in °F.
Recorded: 40 °F
